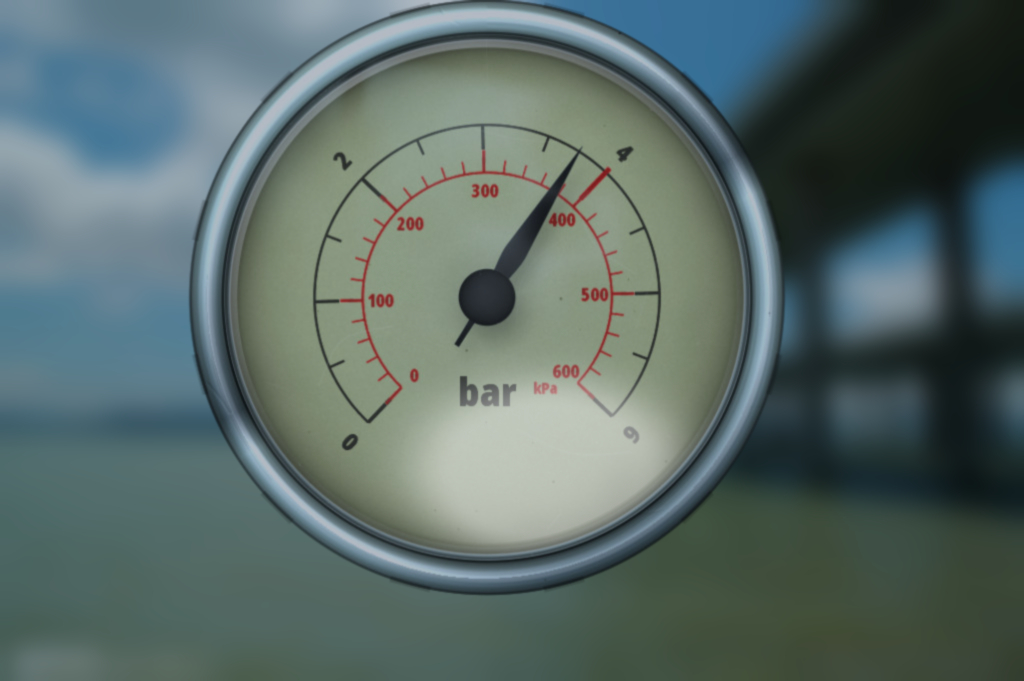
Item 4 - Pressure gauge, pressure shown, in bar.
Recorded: 3.75 bar
